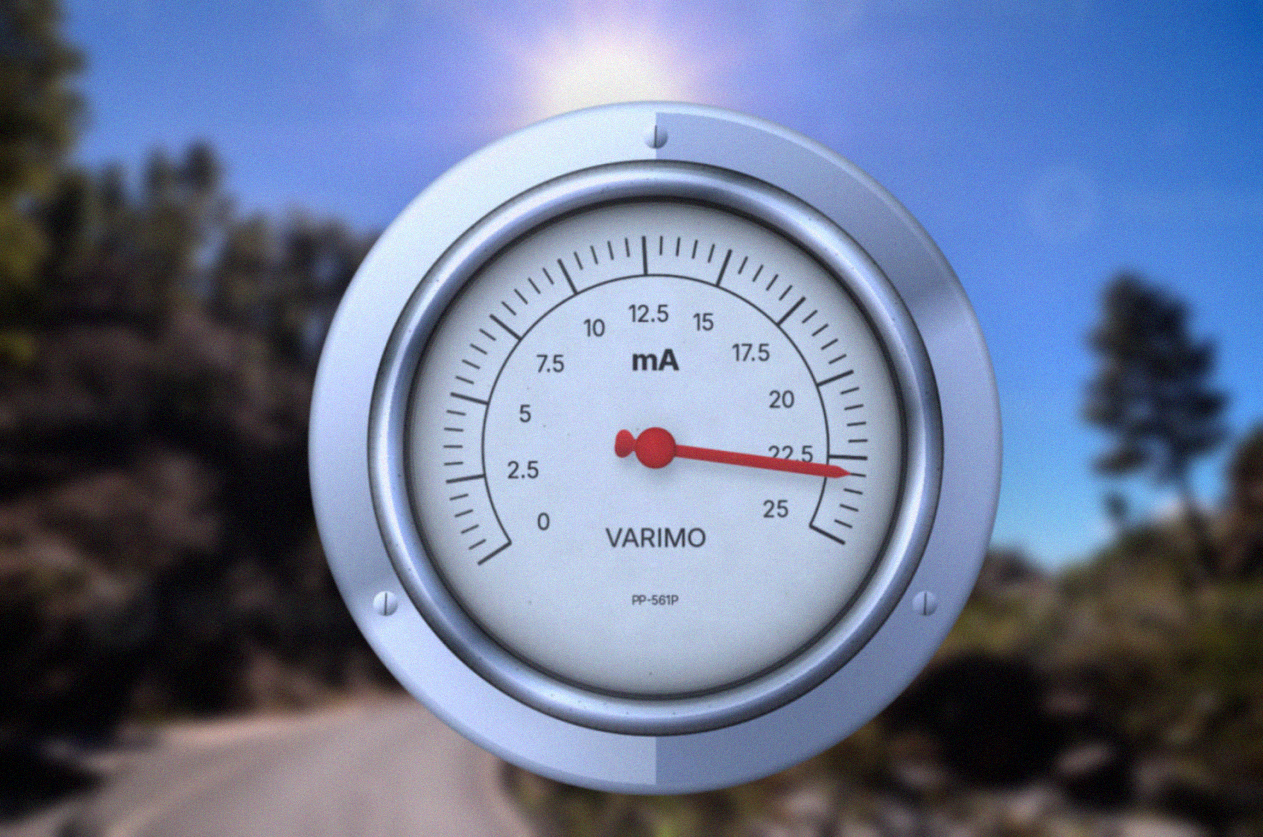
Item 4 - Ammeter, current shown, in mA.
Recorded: 23 mA
